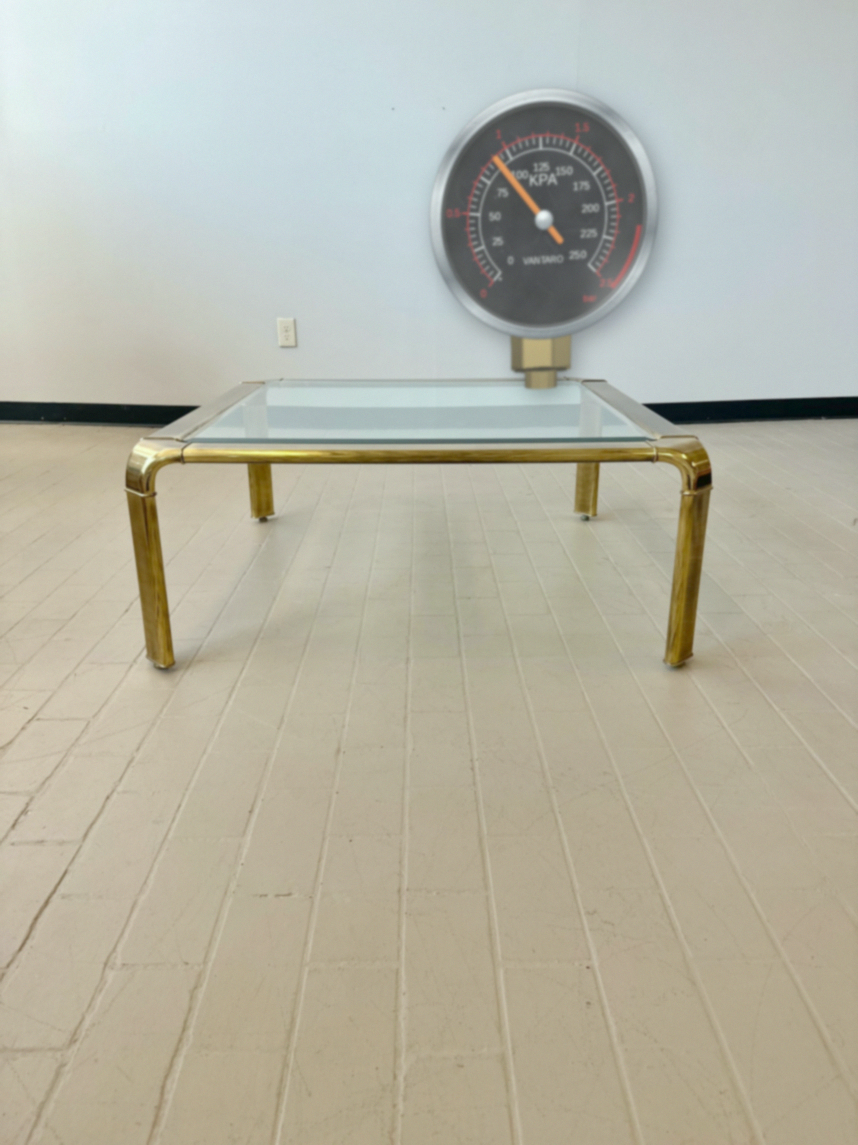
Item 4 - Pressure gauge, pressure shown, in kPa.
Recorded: 90 kPa
